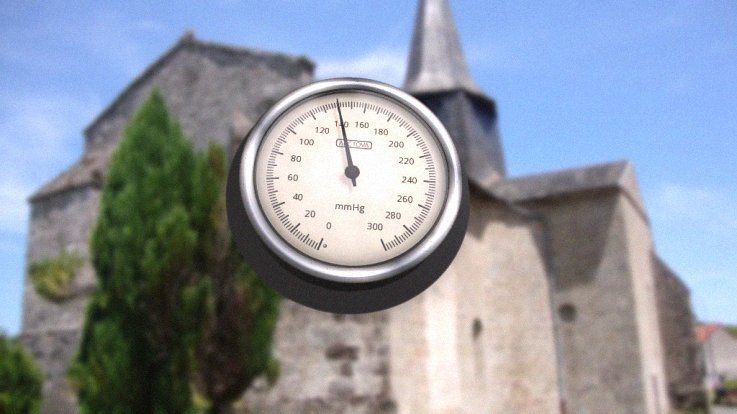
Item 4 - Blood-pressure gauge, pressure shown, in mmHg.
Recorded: 140 mmHg
